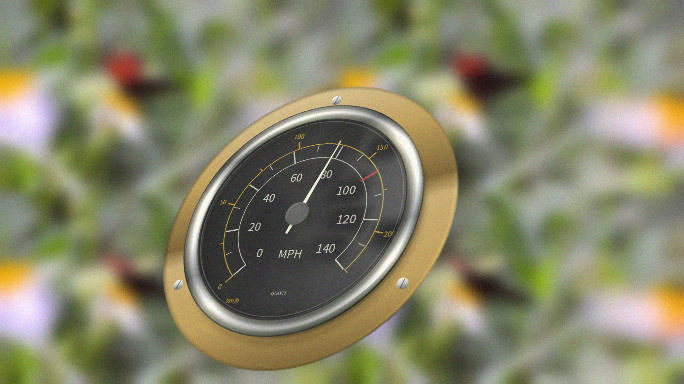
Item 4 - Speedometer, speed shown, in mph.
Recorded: 80 mph
